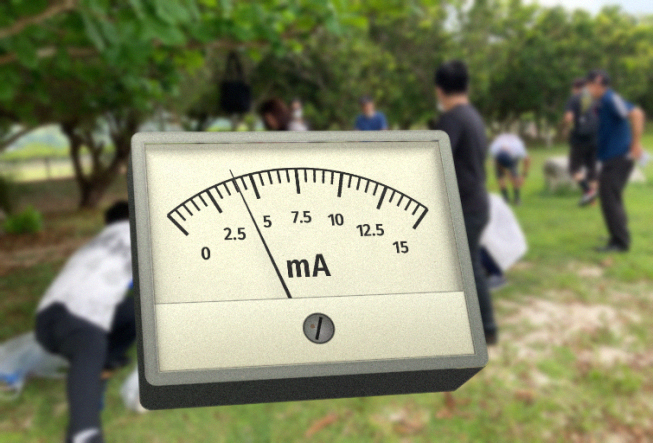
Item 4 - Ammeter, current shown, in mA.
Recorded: 4 mA
